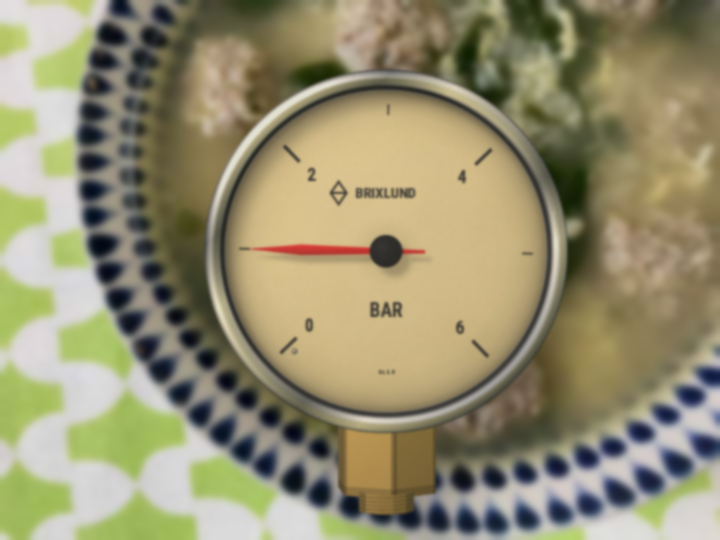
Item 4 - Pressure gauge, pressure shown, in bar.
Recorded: 1 bar
